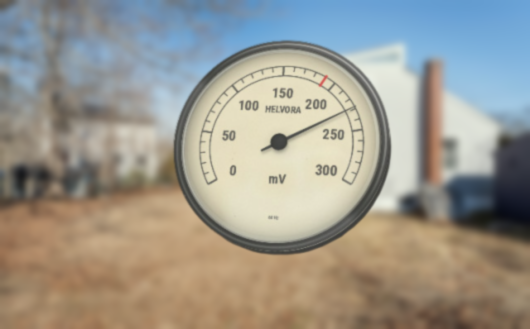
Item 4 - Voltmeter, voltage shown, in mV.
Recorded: 230 mV
